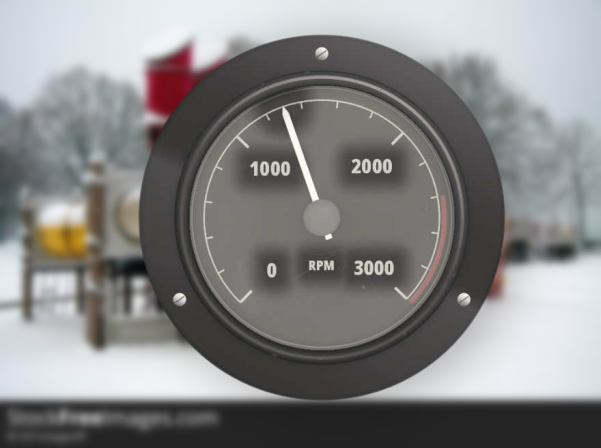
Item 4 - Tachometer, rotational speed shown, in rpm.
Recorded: 1300 rpm
